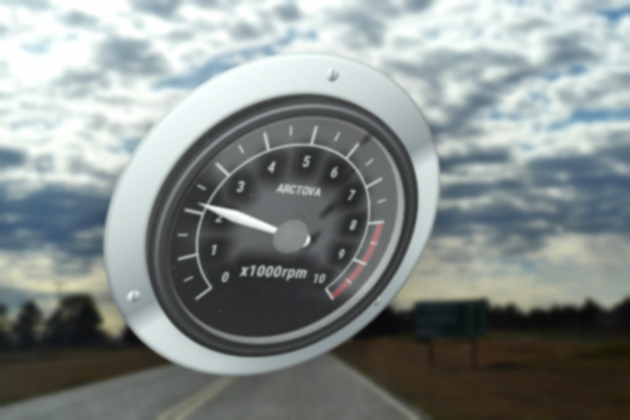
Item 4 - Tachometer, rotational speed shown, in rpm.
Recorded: 2250 rpm
